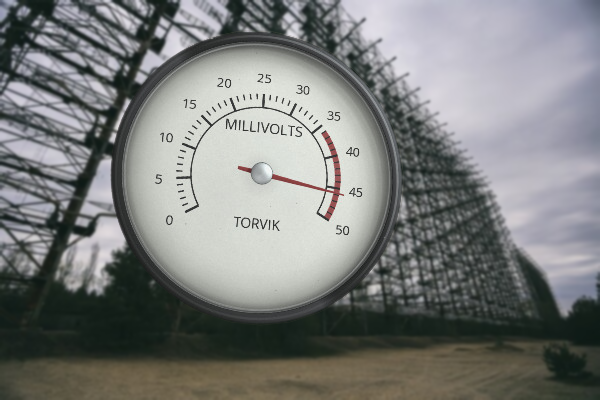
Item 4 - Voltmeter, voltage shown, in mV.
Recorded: 46 mV
